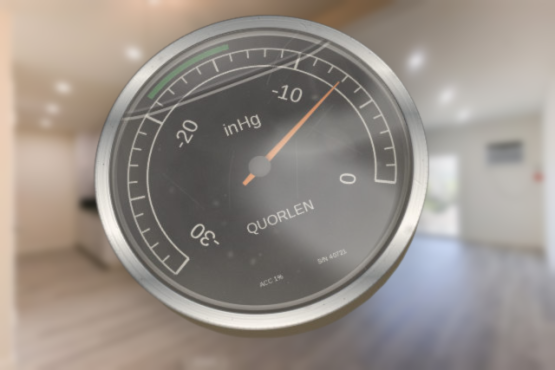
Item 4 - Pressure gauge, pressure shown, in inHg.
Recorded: -7 inHg
